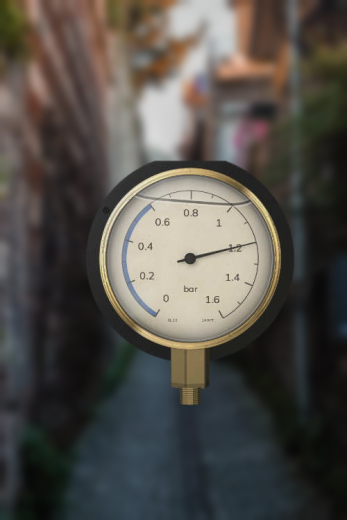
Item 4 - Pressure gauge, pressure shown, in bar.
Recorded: 1.2 bar
